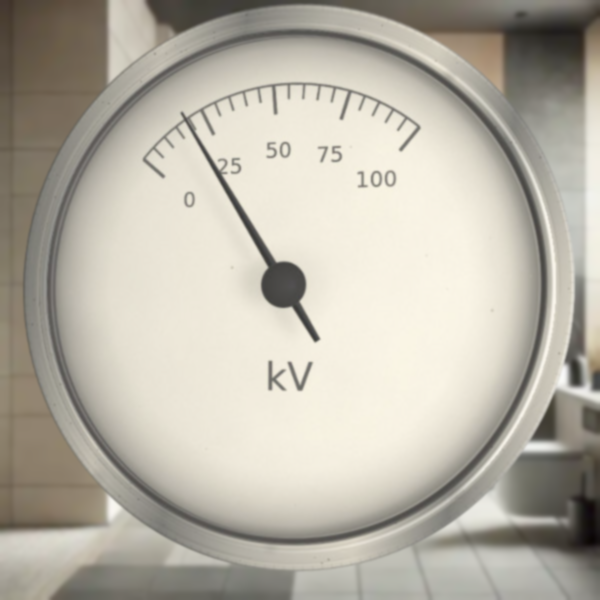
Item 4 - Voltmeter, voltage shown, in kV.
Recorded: 20 kV
